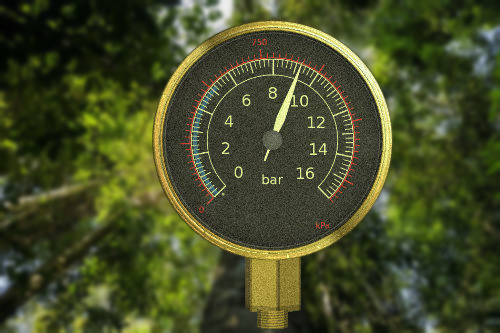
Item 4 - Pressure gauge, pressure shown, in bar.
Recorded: 9.2 bar
